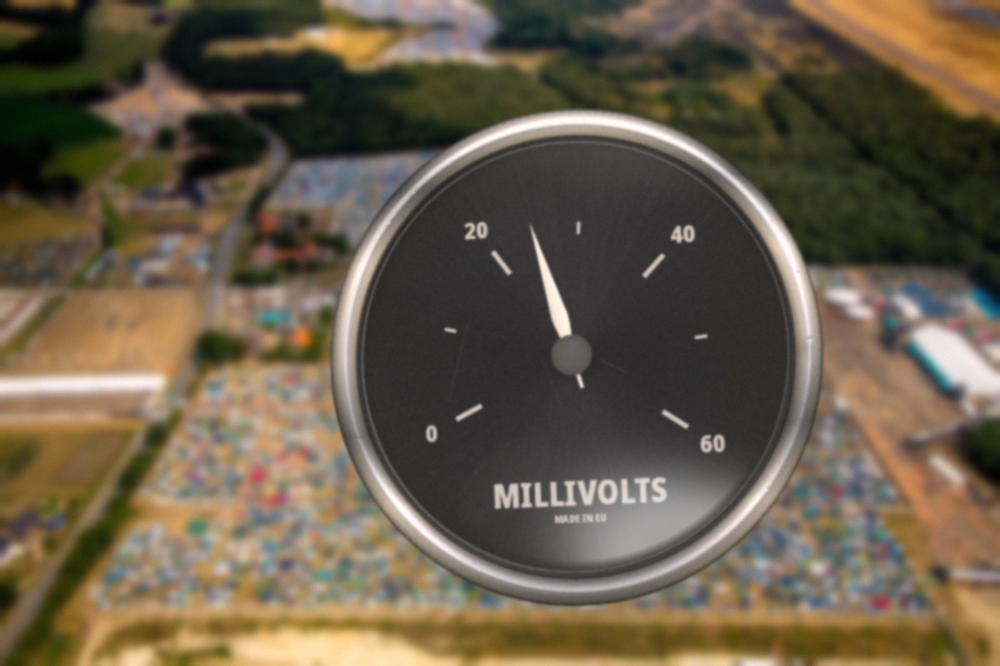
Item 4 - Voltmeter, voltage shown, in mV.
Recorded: 25 mV
